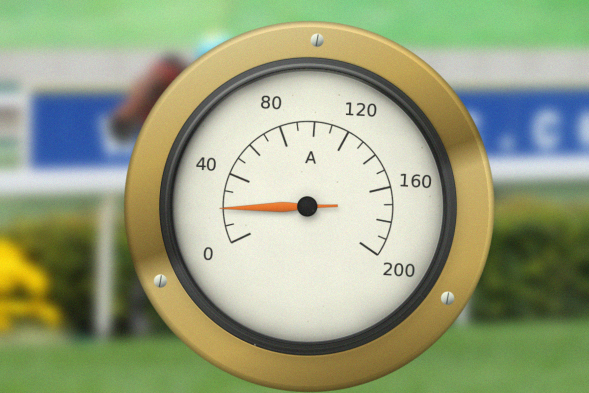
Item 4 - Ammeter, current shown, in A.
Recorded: 20 A
